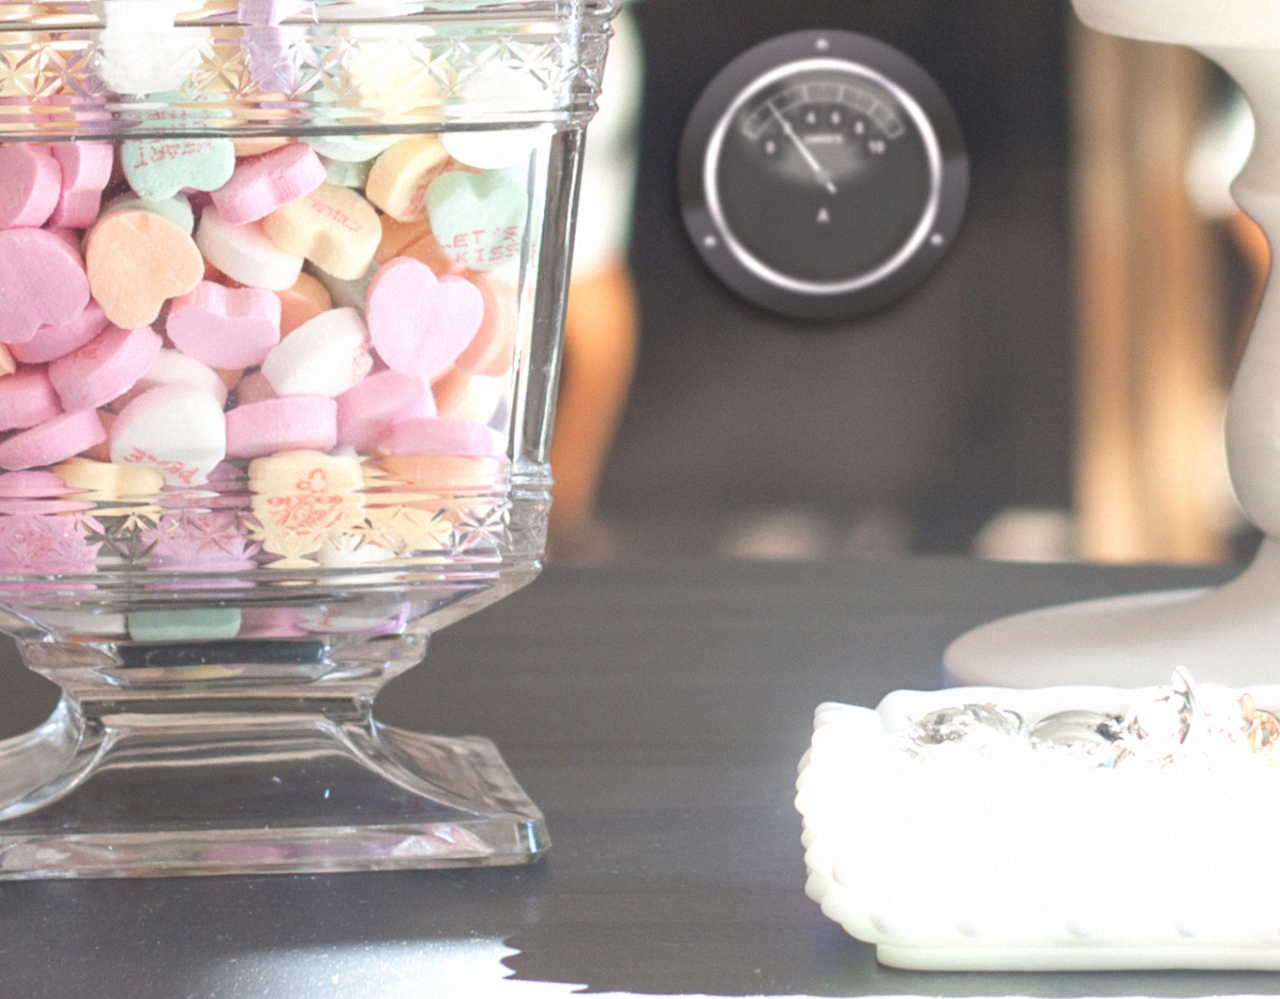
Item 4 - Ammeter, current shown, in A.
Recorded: 2 A
